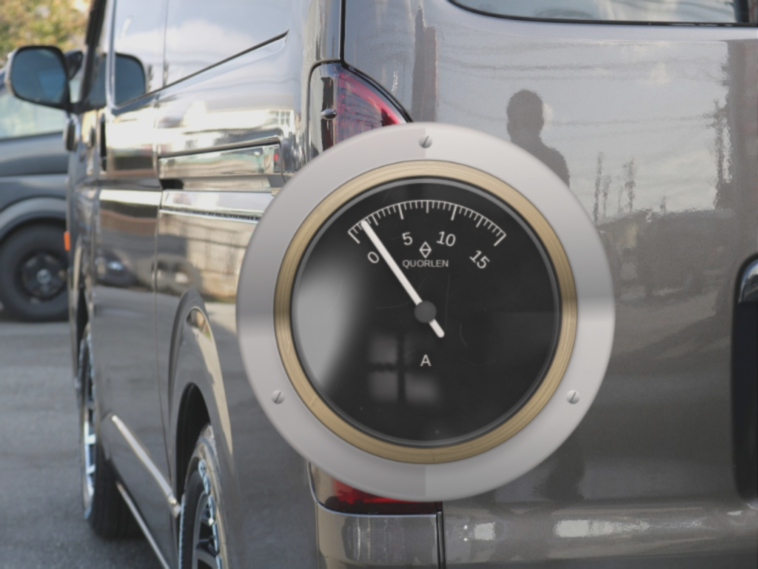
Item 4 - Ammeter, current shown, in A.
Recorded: 1.5 A
